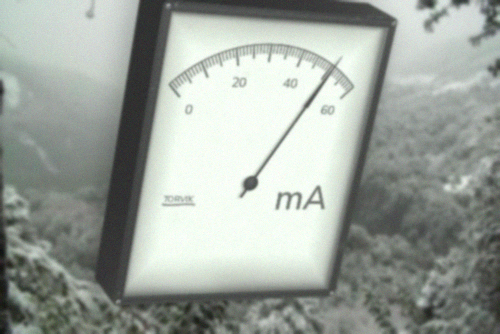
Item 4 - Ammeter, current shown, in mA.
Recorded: 50 mA
